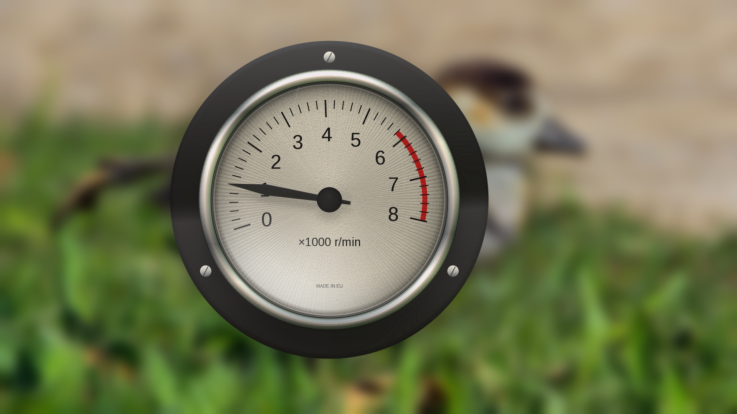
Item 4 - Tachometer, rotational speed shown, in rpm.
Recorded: 1000 rpm
